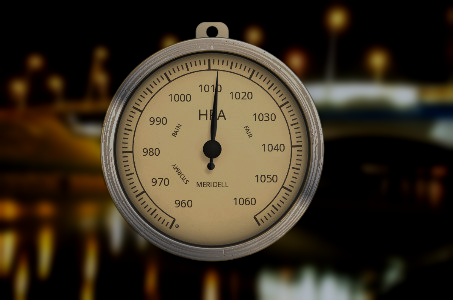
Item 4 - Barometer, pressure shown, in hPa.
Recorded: 1012 hPa
